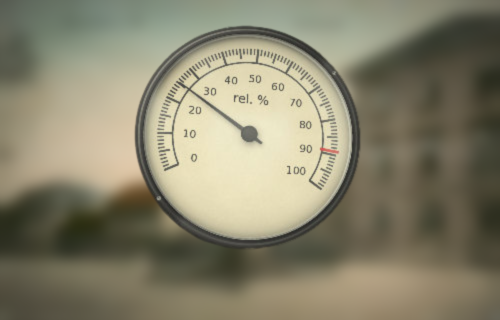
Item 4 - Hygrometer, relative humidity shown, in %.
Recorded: 25 %
